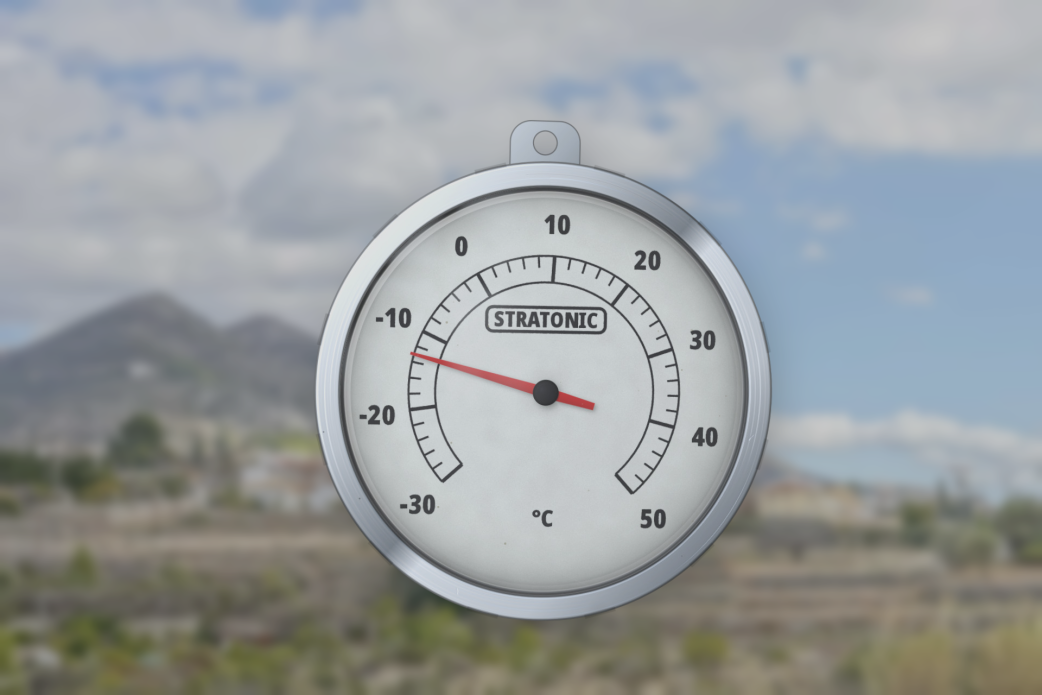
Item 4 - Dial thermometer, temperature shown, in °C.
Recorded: -13 °C
